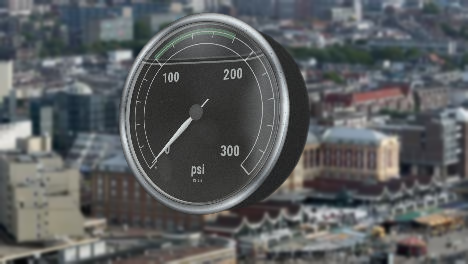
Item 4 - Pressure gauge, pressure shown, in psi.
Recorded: 0 psi
